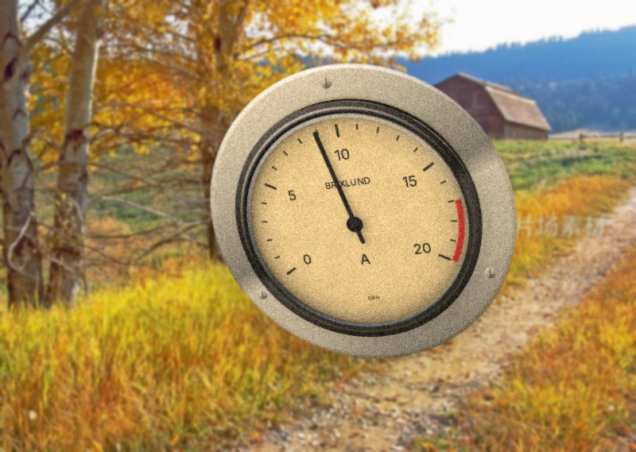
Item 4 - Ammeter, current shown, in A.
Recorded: 9 A
